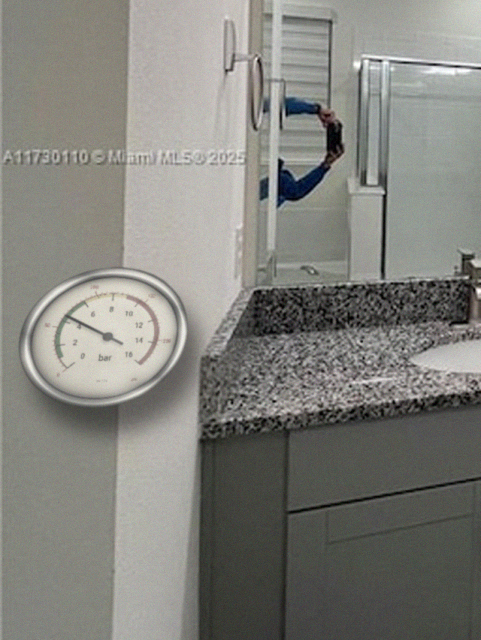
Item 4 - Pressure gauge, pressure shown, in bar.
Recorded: 4.5 bar
